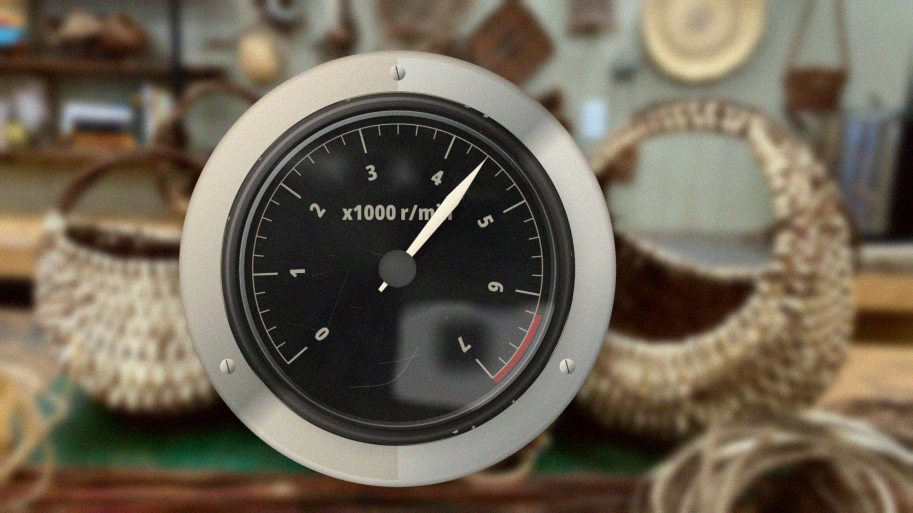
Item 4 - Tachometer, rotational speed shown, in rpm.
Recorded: 4400 rpm
